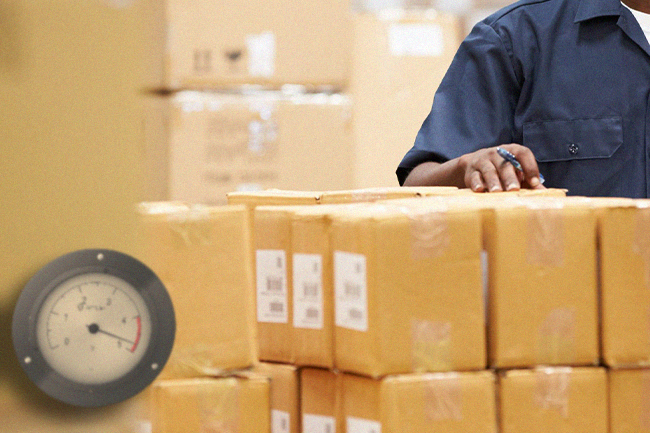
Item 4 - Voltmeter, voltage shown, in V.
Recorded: 4.75 V
